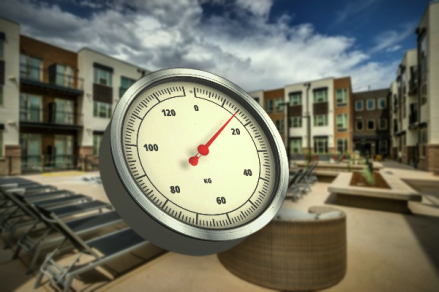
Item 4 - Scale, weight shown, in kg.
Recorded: 15 kg
